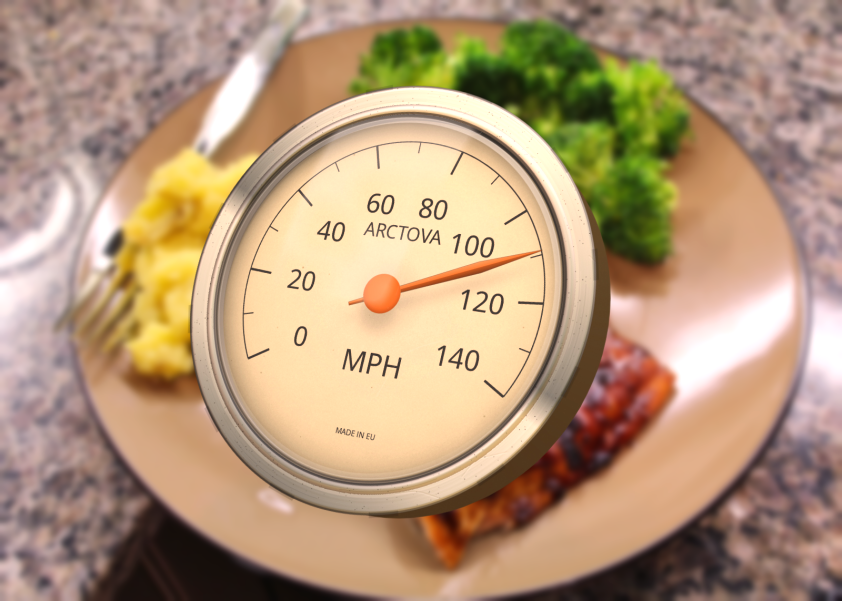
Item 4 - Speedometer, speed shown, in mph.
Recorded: 110 mph
